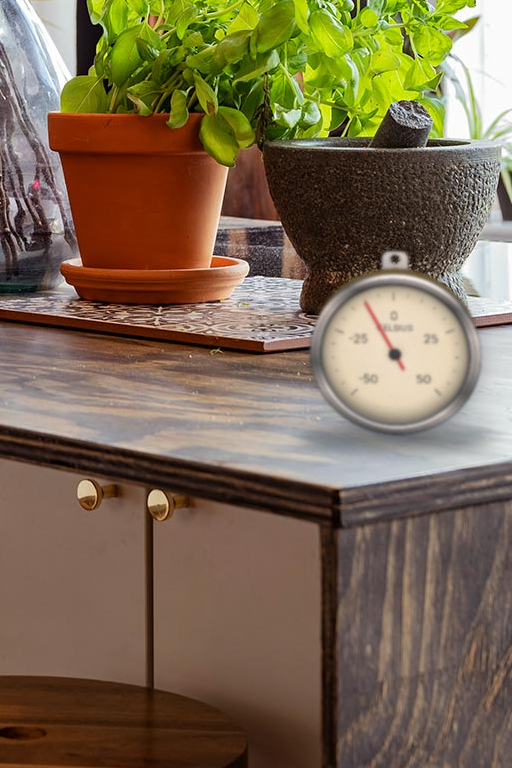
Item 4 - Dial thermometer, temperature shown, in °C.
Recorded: -10 °C
